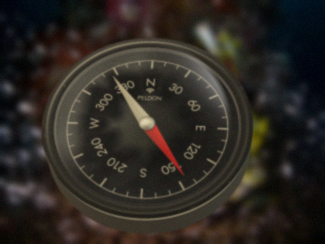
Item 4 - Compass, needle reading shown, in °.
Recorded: 145 °
